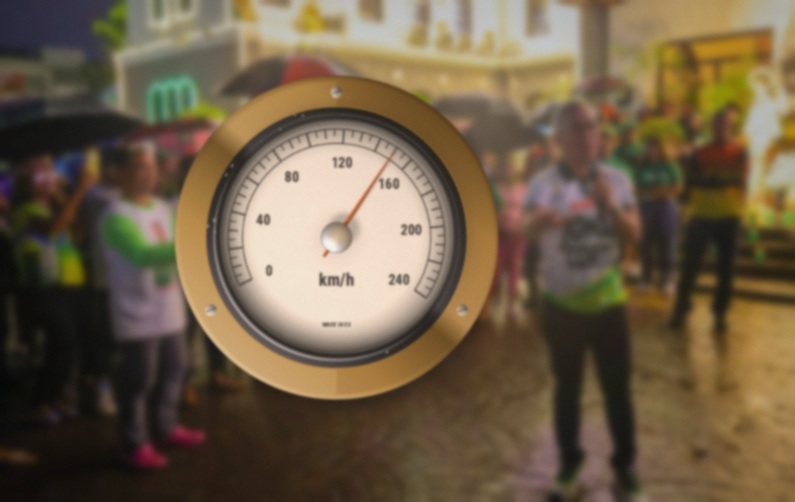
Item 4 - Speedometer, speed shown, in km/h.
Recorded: 150 km/h
